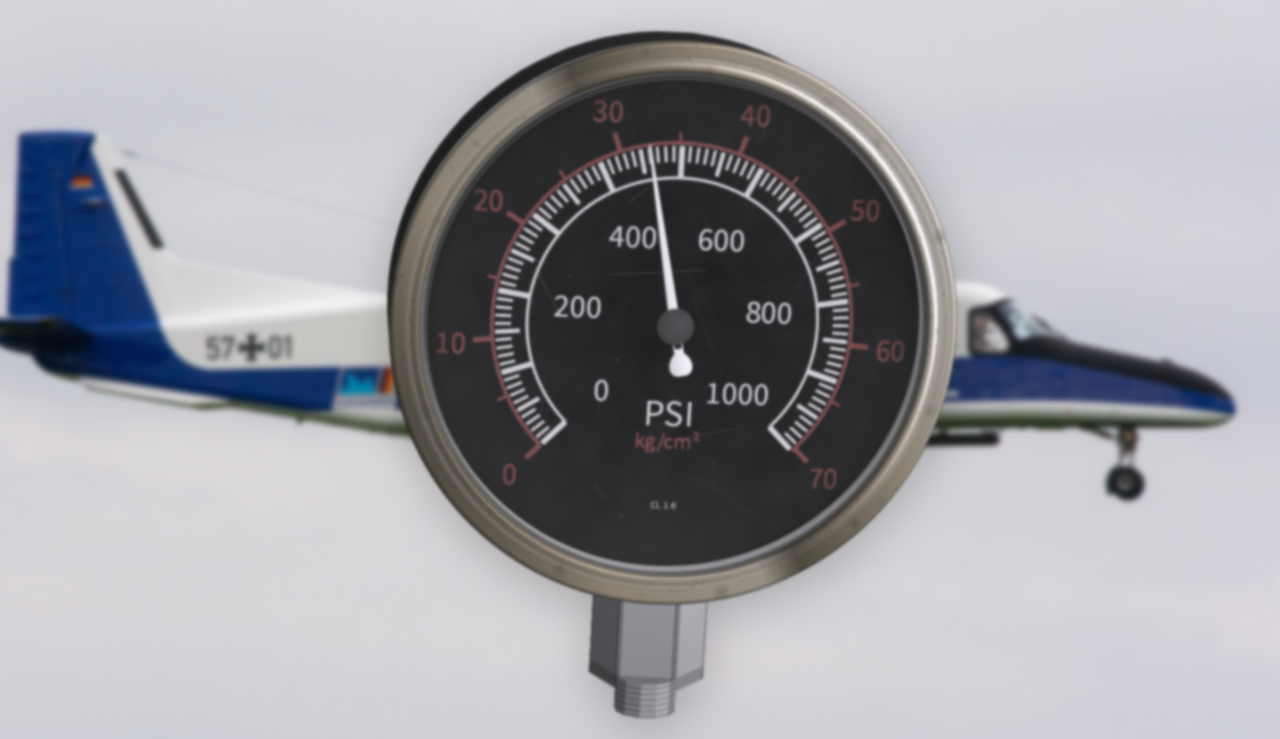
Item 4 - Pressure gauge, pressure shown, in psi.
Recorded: 460 psi
